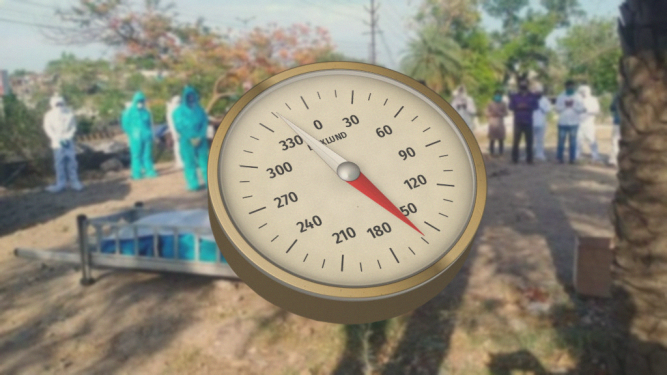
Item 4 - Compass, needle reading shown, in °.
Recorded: 160 °
